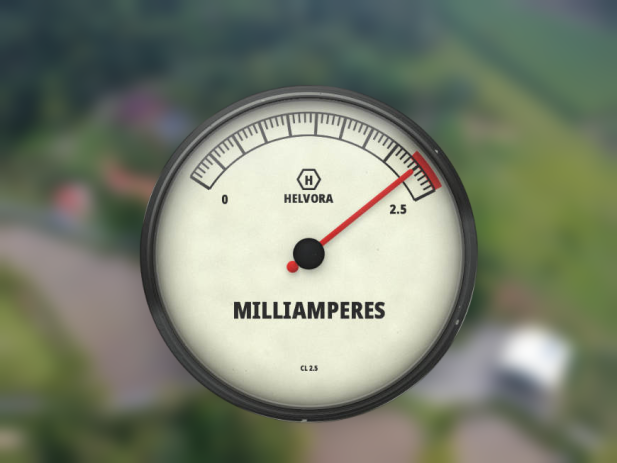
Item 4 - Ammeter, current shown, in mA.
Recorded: 2.25 mA
